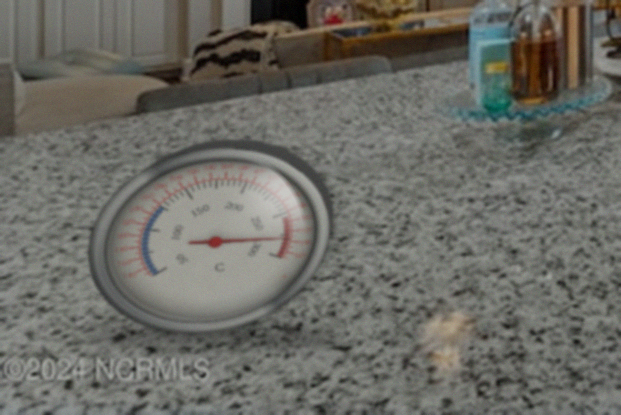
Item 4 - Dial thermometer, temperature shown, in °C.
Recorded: 275 °C
